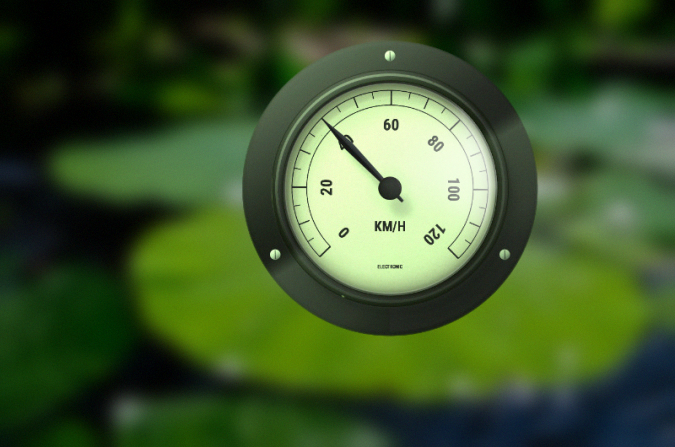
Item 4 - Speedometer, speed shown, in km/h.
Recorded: 40 km/h
